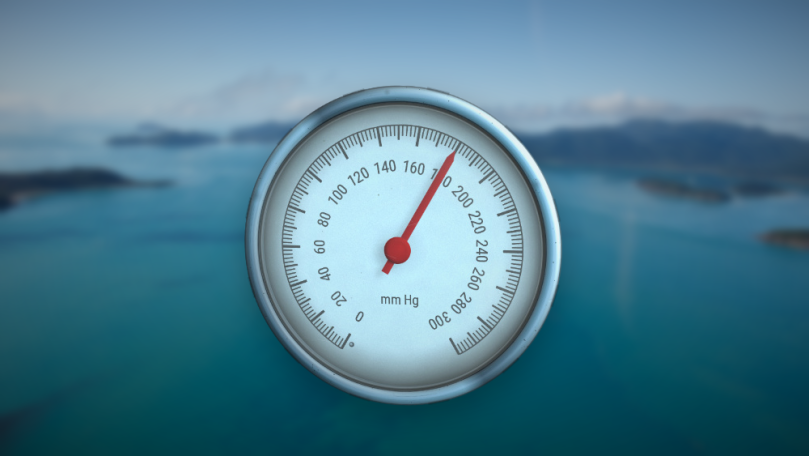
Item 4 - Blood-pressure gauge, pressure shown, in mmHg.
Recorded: 180 mmHg
